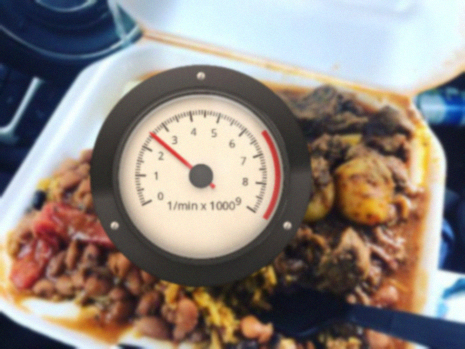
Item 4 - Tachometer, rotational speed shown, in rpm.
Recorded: 2500 rpm
